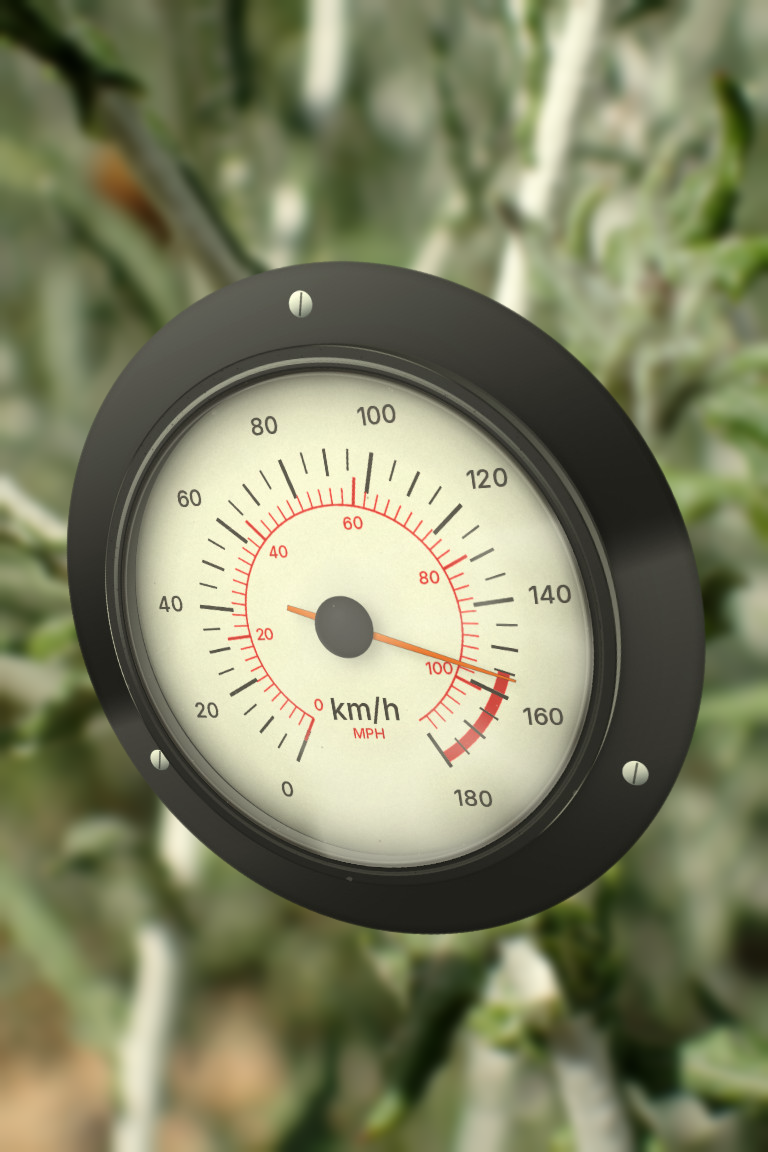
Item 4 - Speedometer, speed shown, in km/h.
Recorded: 155 km/h
